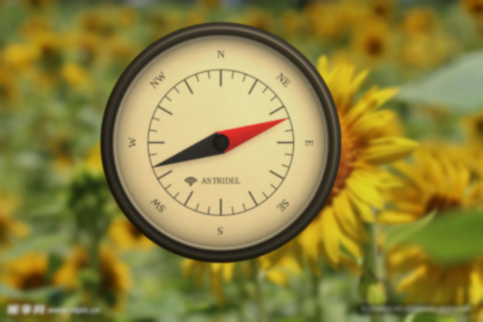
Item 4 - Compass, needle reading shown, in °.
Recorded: 70 °
